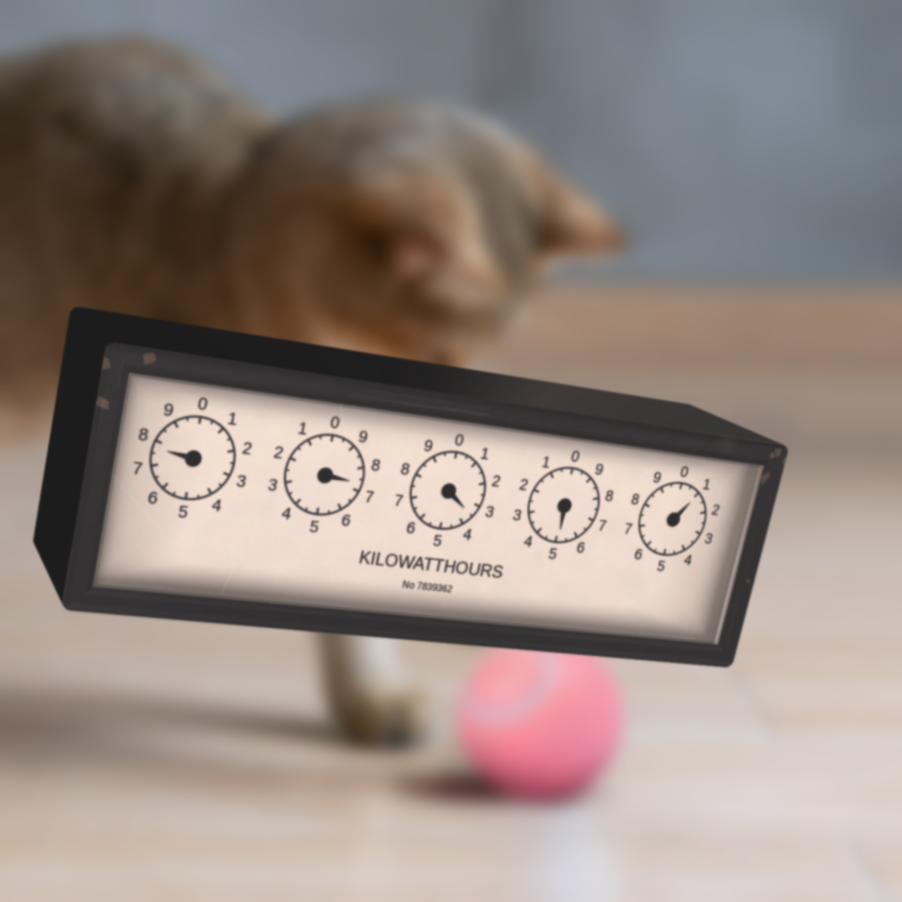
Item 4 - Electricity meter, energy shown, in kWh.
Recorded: 77351 kWh
